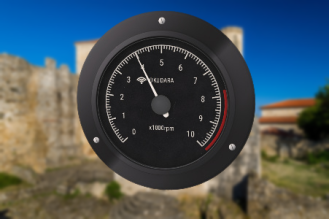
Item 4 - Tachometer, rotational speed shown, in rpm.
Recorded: 4000 rpm
